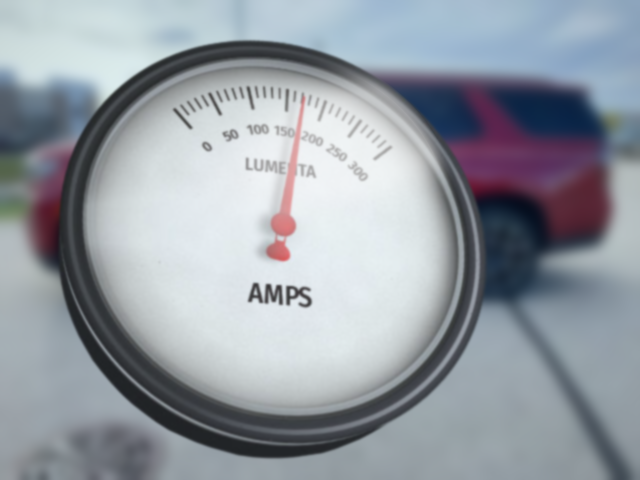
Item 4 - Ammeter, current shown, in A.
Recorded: 170 A
